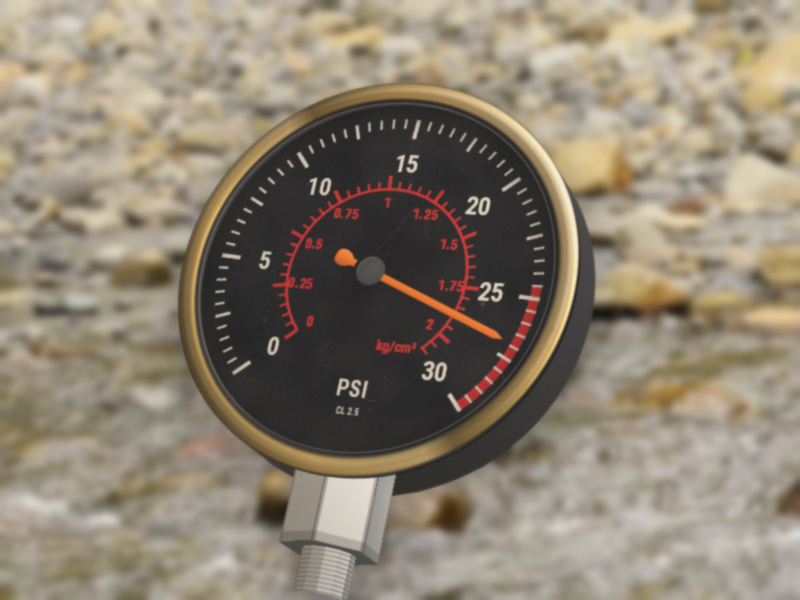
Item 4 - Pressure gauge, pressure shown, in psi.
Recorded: 27 psi
